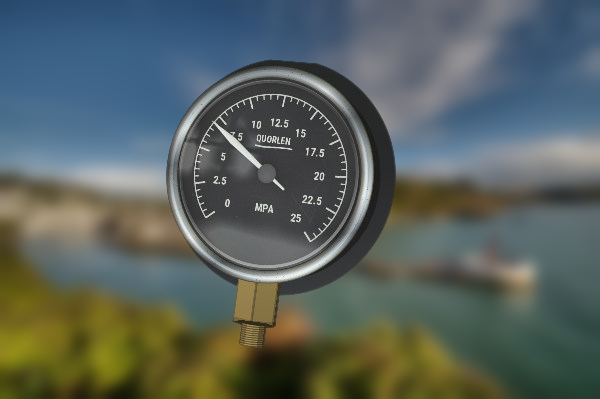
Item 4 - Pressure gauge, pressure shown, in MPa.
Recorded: 7 MPa
